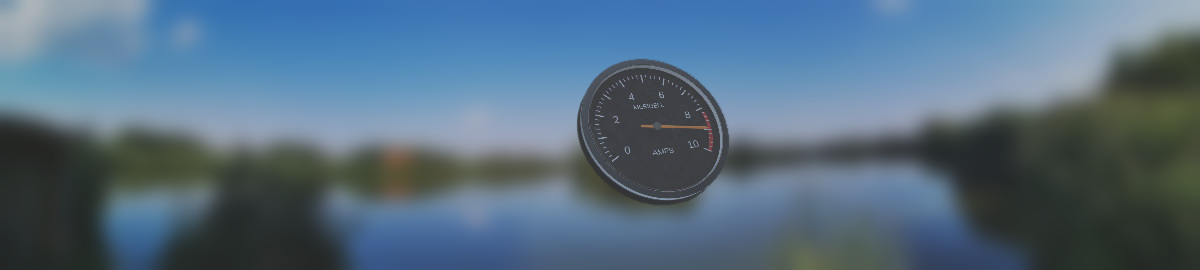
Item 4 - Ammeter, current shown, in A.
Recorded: 9 A
